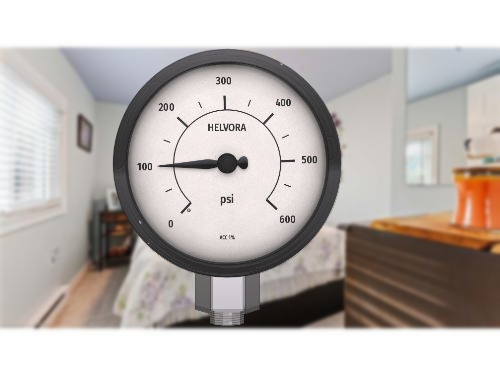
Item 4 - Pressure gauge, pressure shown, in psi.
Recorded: 100 psi
